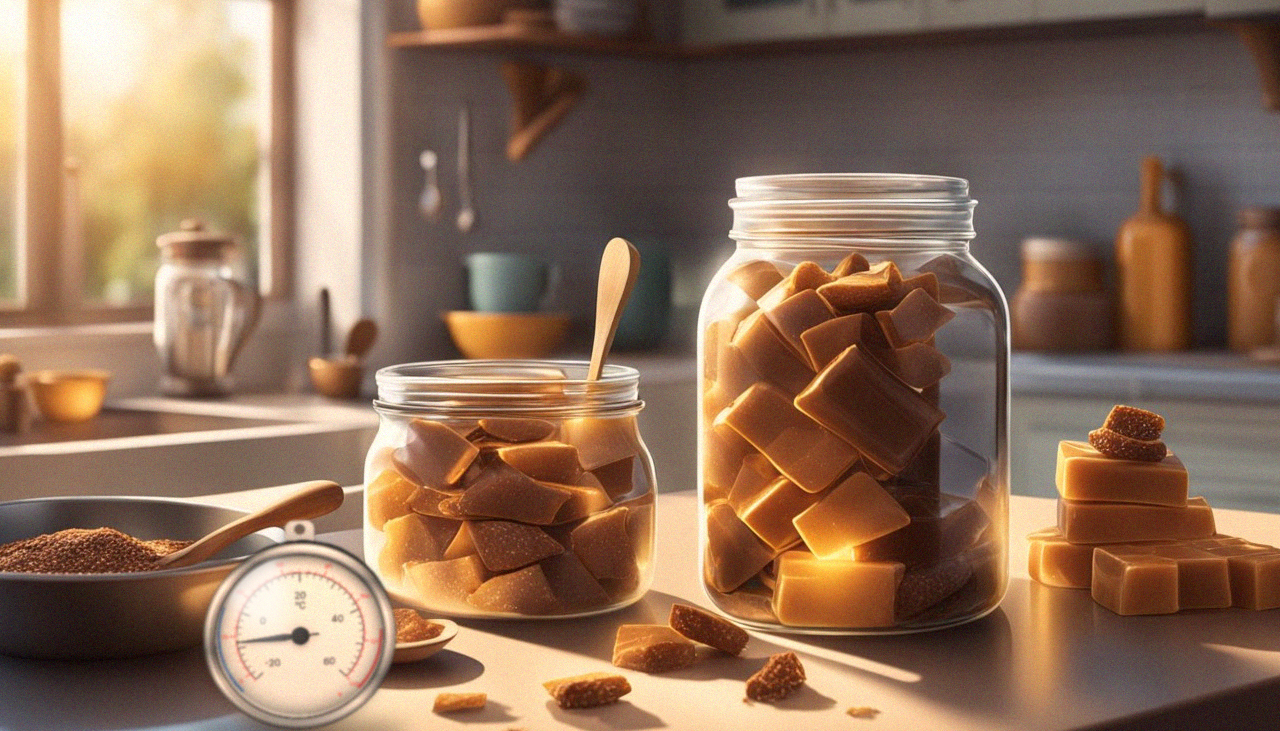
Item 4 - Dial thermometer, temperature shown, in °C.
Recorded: -8 °C
